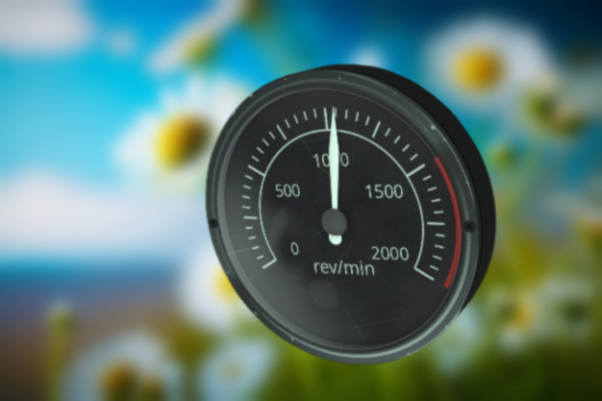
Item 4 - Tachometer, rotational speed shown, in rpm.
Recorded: 1050 rpm
